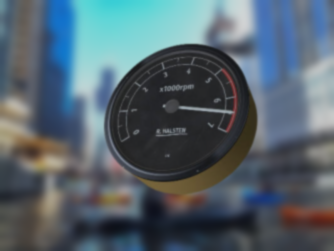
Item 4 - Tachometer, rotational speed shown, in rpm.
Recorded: 6500 rpm
